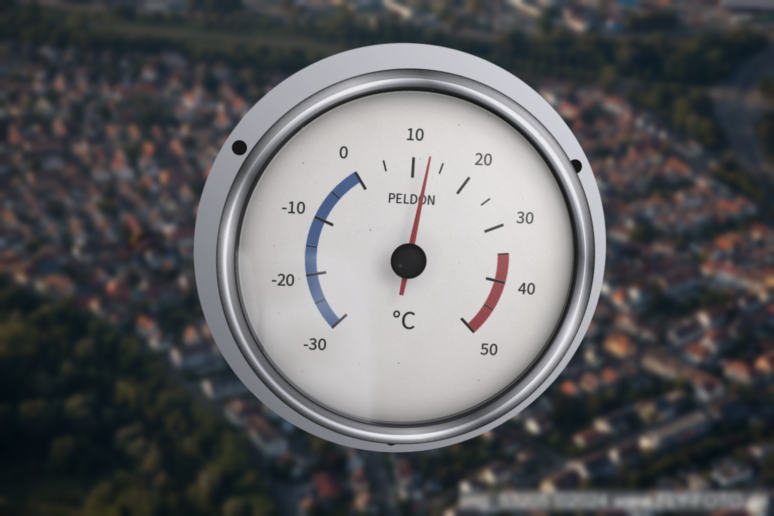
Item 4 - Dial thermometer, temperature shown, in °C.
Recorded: 12.5 °C
